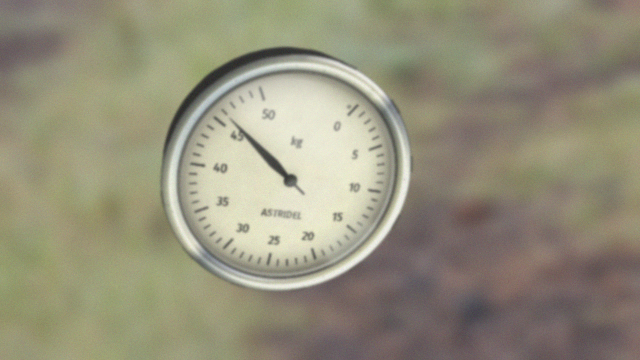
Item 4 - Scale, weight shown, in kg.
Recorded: 46 kg
